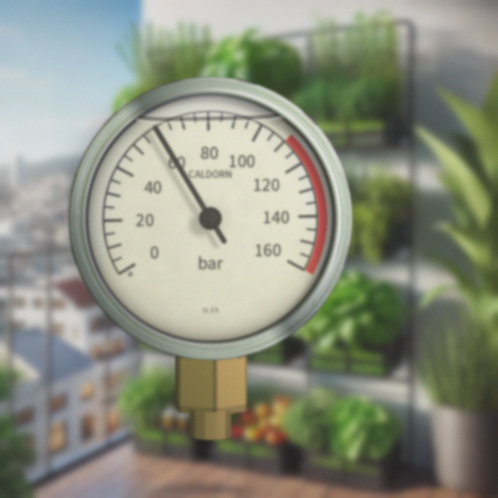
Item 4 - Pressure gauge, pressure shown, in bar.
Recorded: 60 bar
